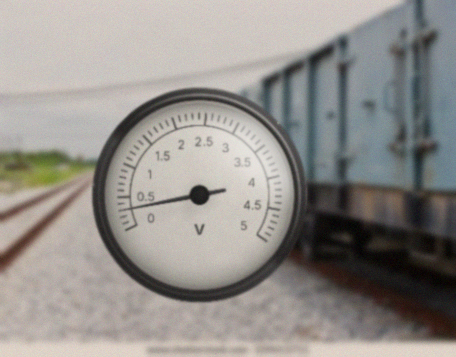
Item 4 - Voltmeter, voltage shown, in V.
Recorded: 0.3 V
